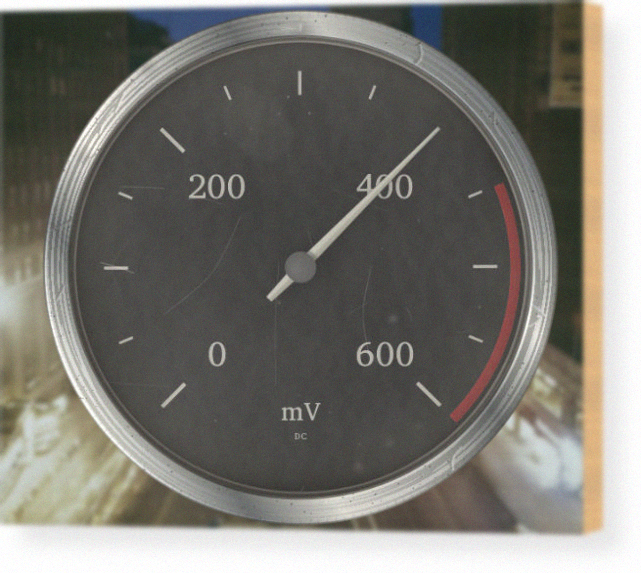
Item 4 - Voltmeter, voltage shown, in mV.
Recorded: 400 mV
